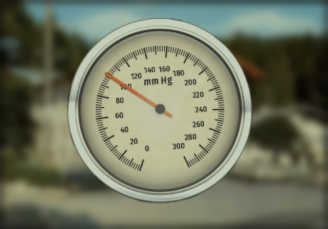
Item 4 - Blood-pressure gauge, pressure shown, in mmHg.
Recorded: 100 mmHg
